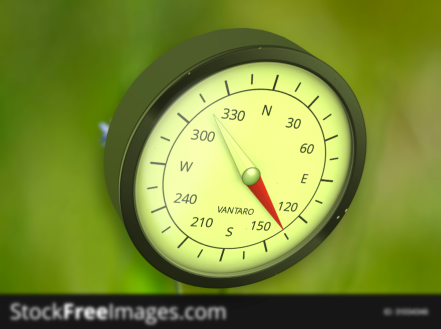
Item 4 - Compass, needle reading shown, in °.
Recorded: 135 °
